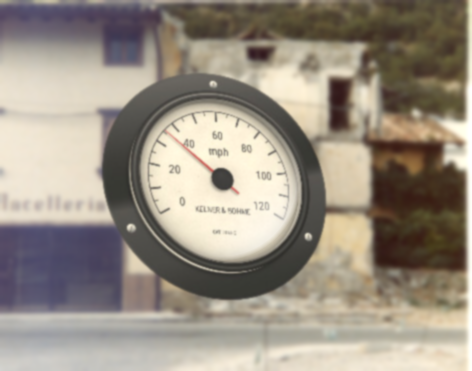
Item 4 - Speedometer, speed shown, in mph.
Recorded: 35 mph
